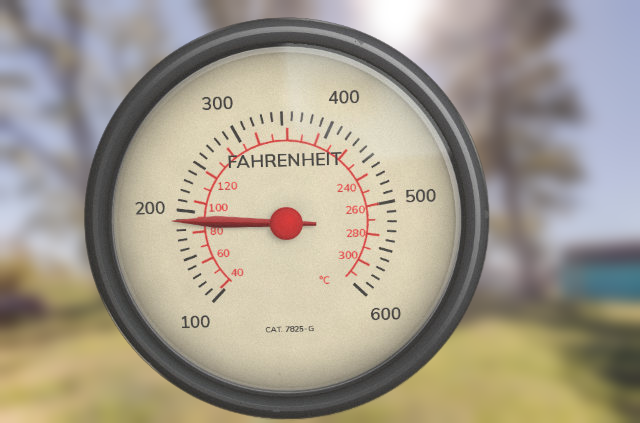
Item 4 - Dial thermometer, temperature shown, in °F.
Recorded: 190 °F
